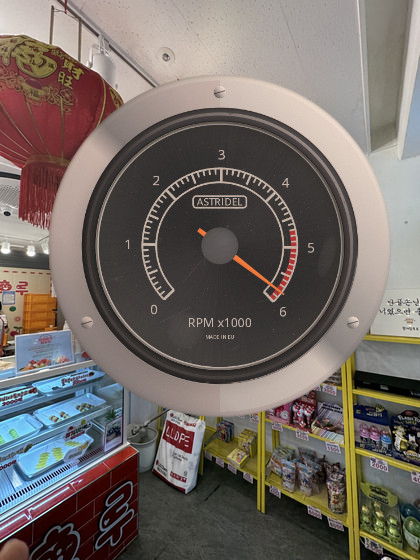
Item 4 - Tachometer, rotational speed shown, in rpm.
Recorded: 5800 rpm
